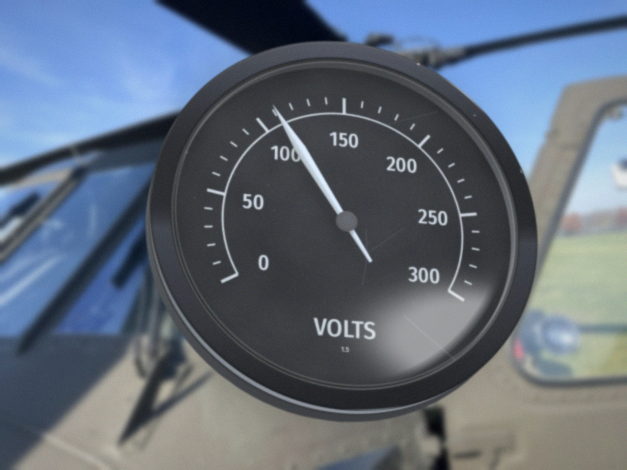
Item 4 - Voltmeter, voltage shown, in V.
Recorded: 110 V
